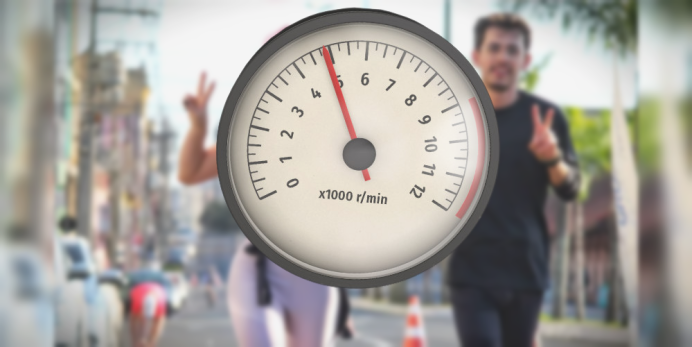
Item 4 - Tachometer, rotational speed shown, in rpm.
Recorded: 4875 rpm
